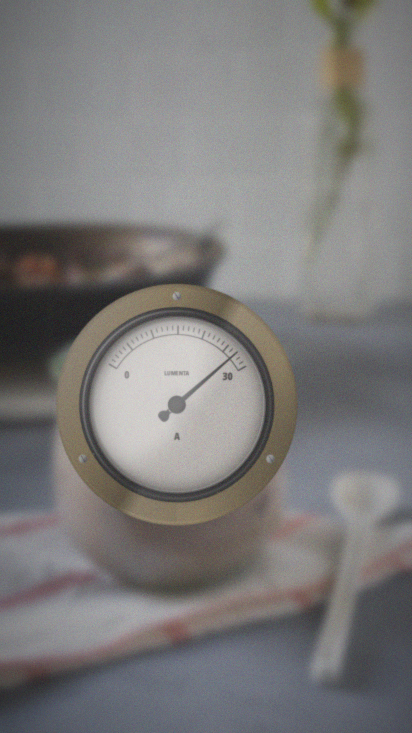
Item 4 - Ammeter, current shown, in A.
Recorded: 27 A
